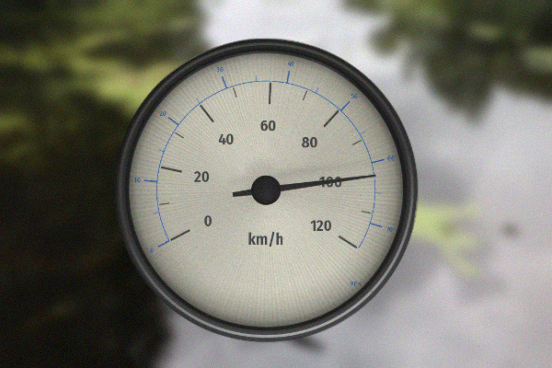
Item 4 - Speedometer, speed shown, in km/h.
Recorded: 100 km/h
